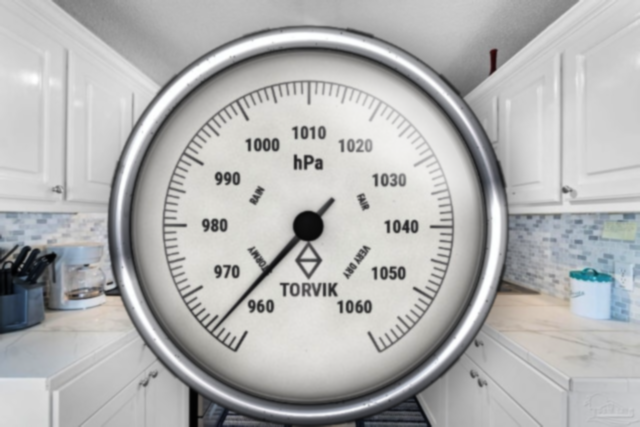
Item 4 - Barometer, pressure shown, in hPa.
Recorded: 964 hPa
